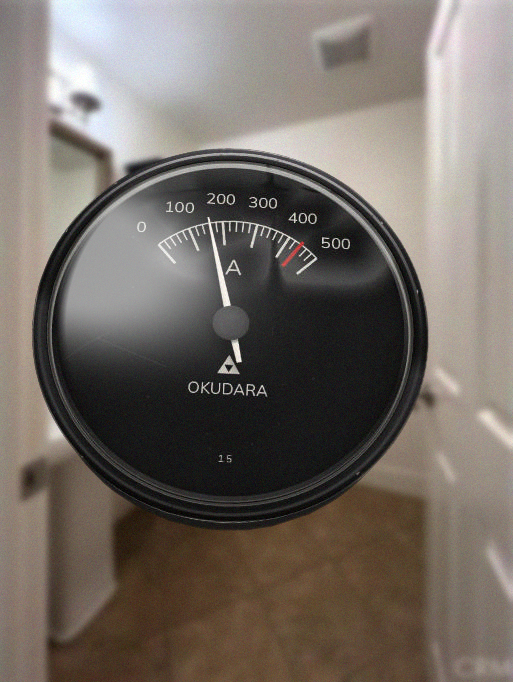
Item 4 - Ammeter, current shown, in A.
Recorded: 160 A
